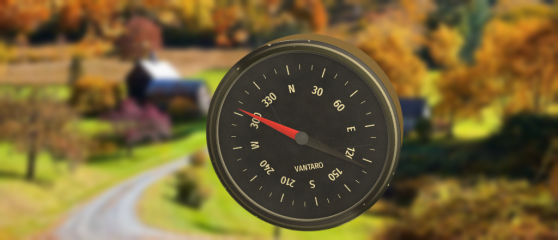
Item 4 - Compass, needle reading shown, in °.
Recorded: 305 °
